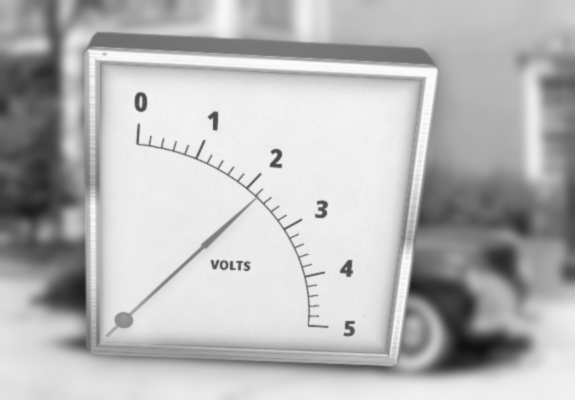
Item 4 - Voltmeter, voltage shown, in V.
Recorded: 2.2 V
